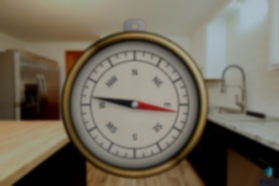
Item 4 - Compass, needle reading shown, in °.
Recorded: 100 °
